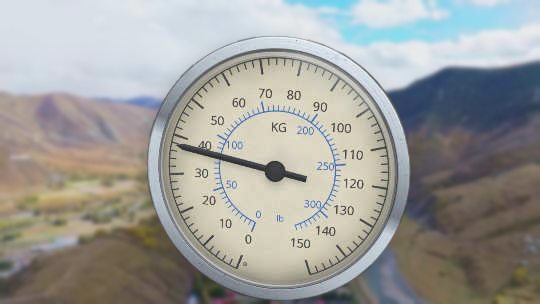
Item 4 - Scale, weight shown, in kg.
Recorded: 38 kg
